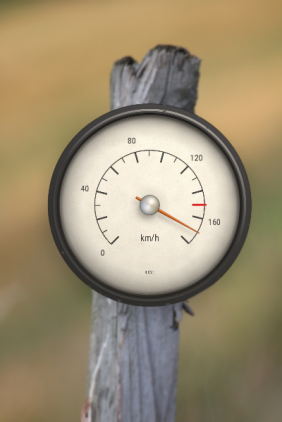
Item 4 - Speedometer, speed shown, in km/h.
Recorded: 170 km/h
